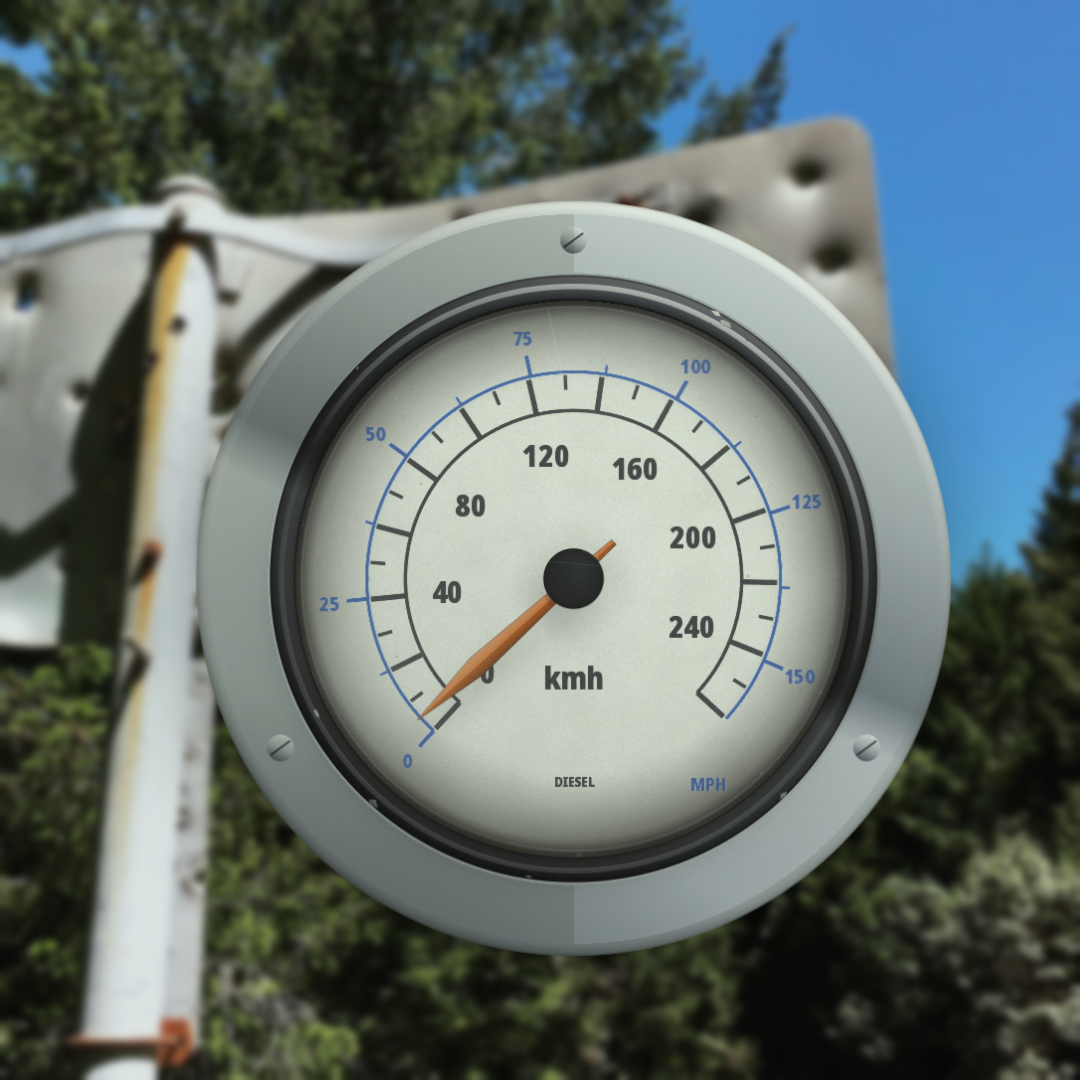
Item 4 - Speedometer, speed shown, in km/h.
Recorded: 5 km/h
